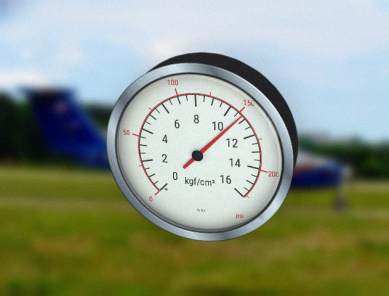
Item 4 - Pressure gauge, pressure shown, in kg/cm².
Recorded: 10.75 kg/cm²
